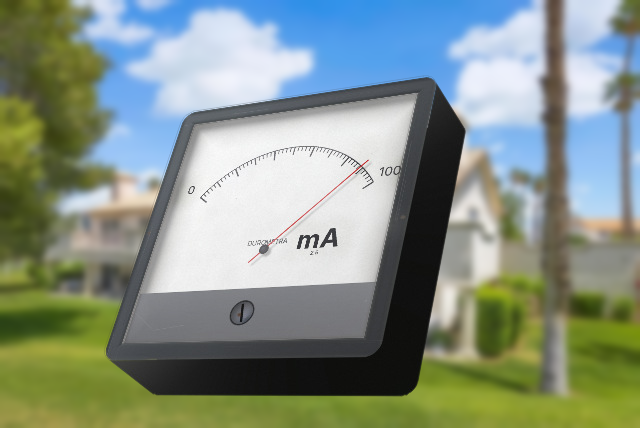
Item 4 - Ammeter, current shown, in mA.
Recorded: 90 mA
